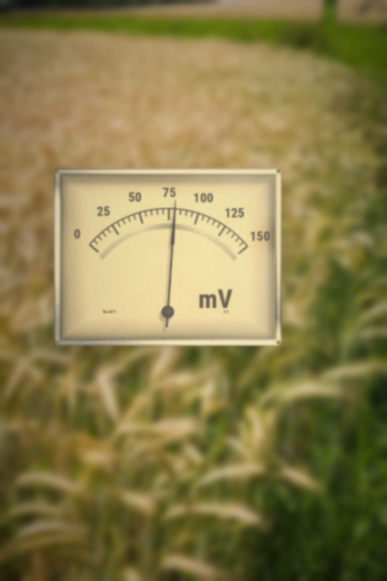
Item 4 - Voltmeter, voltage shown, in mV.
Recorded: 80 mV
